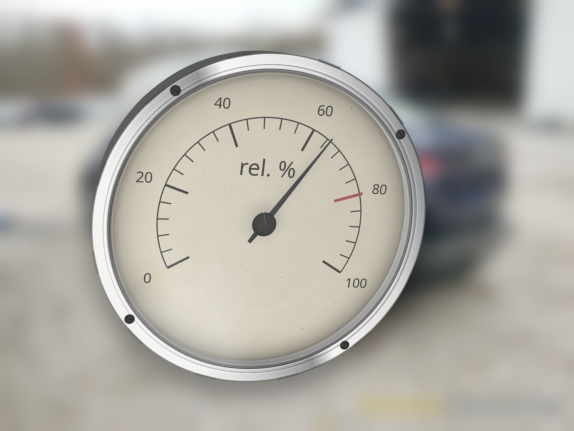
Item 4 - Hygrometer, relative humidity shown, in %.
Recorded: 64 %
